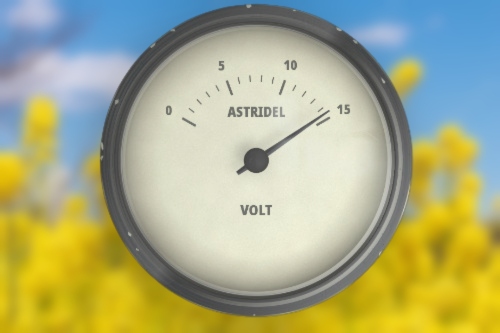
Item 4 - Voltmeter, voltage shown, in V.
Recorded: 14.5 V
